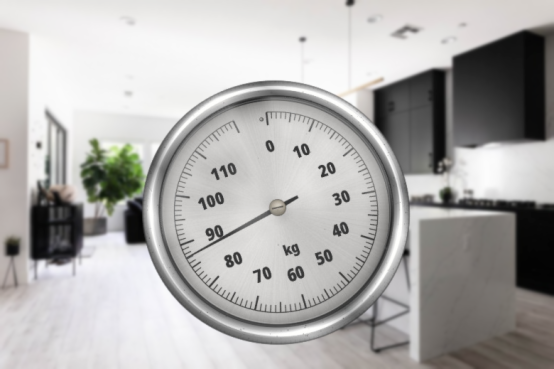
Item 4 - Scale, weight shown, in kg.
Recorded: 87 kg
